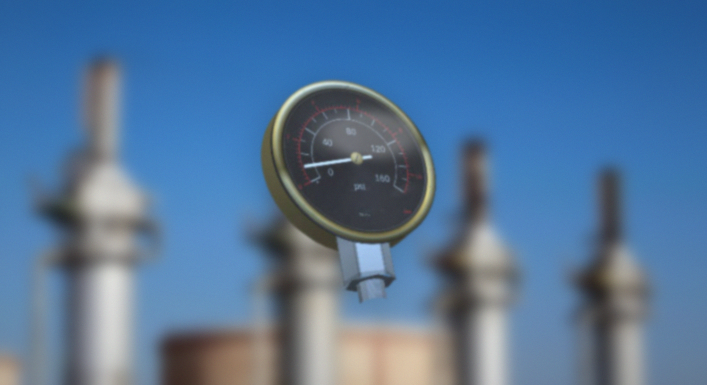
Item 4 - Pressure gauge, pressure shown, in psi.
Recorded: 10 psi
